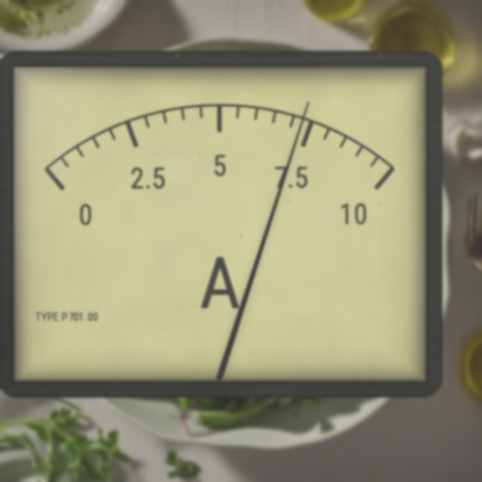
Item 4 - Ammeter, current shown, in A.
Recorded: 7.25 A
